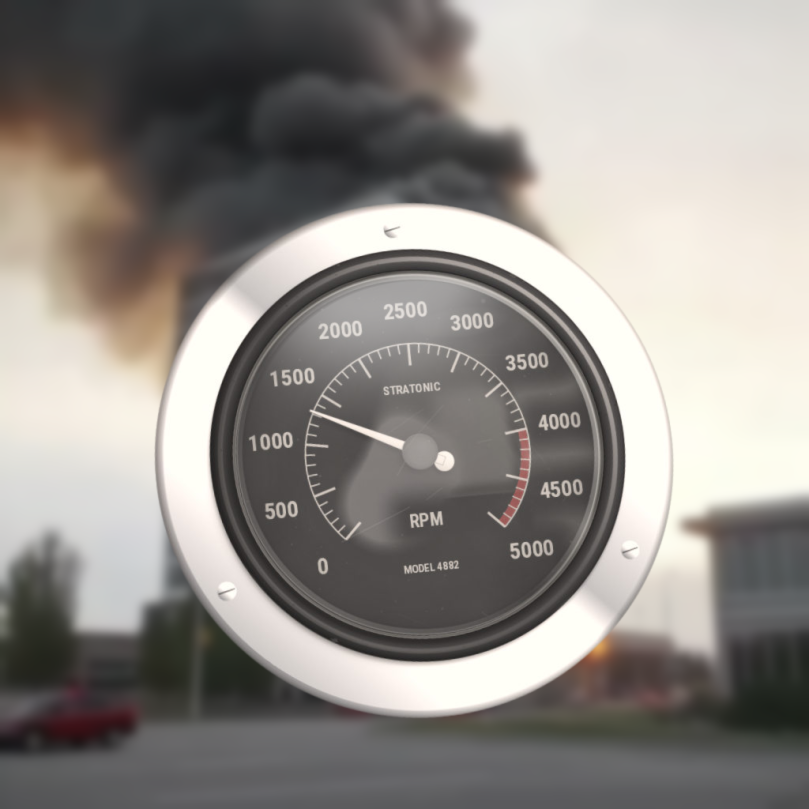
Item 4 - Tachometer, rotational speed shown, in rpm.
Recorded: 1300 rpm
